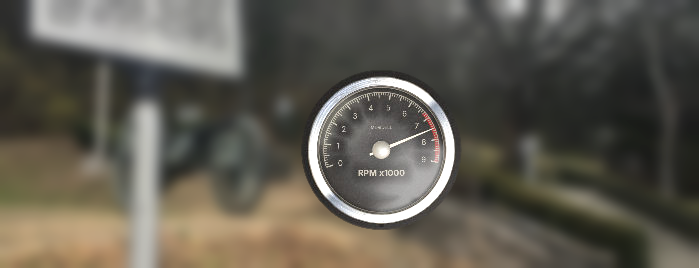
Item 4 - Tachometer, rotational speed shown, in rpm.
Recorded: 7500 rpm
